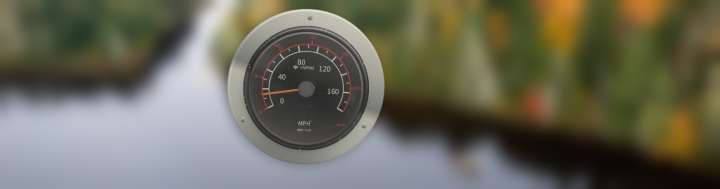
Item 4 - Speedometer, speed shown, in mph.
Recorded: 15 mph
